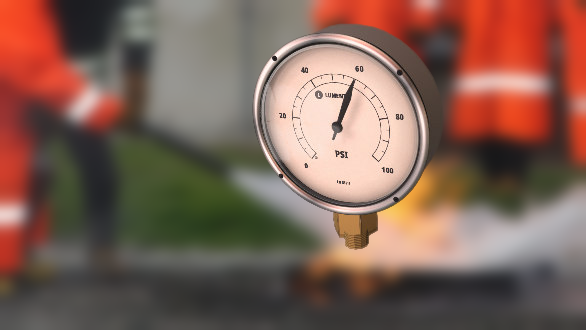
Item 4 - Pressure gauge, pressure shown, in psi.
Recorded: 60 psi
